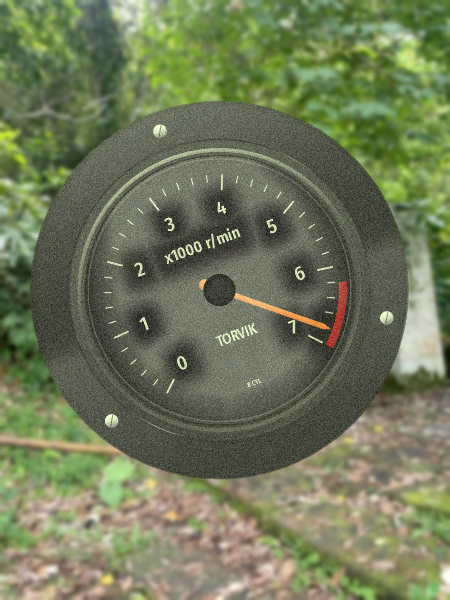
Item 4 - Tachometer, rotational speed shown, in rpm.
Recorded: 6800 rpm
